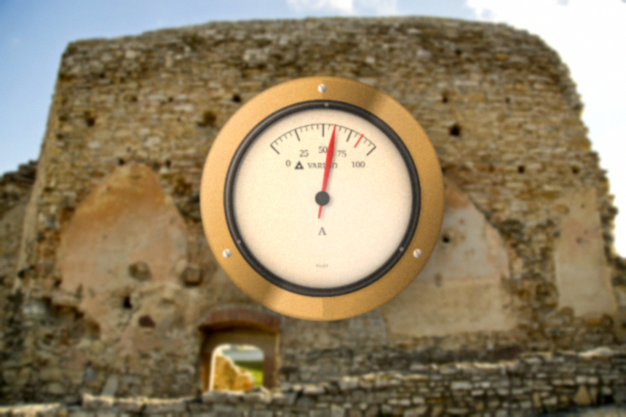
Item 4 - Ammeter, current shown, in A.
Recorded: 60 A
